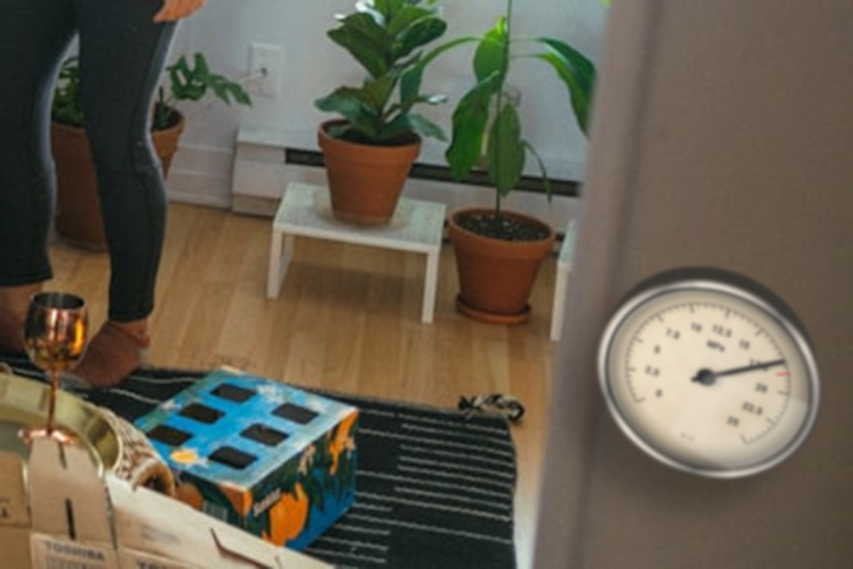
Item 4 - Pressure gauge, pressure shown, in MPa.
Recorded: 17.5 MPa
